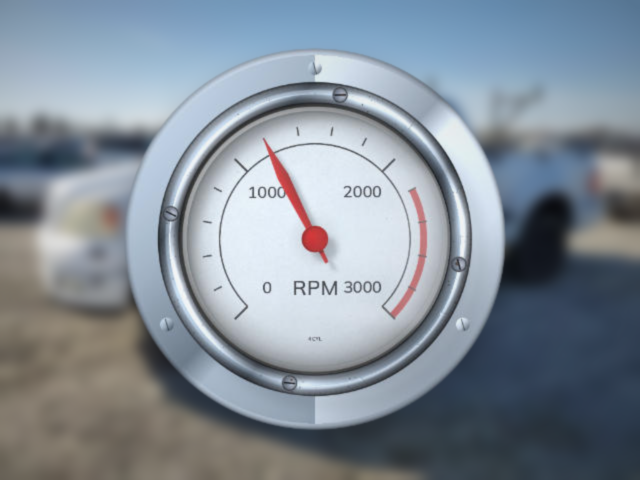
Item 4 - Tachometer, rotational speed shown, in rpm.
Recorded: 1200 rpm
